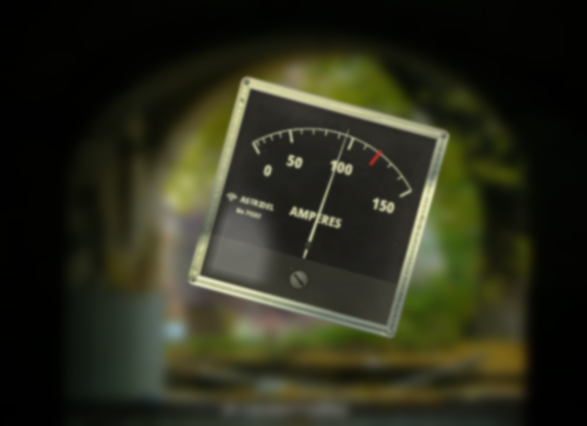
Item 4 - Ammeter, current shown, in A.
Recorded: 95 A
